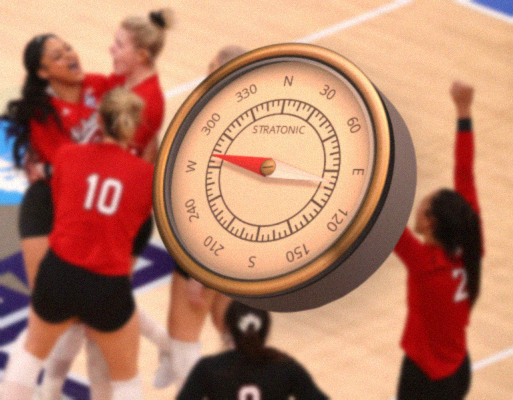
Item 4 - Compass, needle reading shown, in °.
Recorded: 280 °
